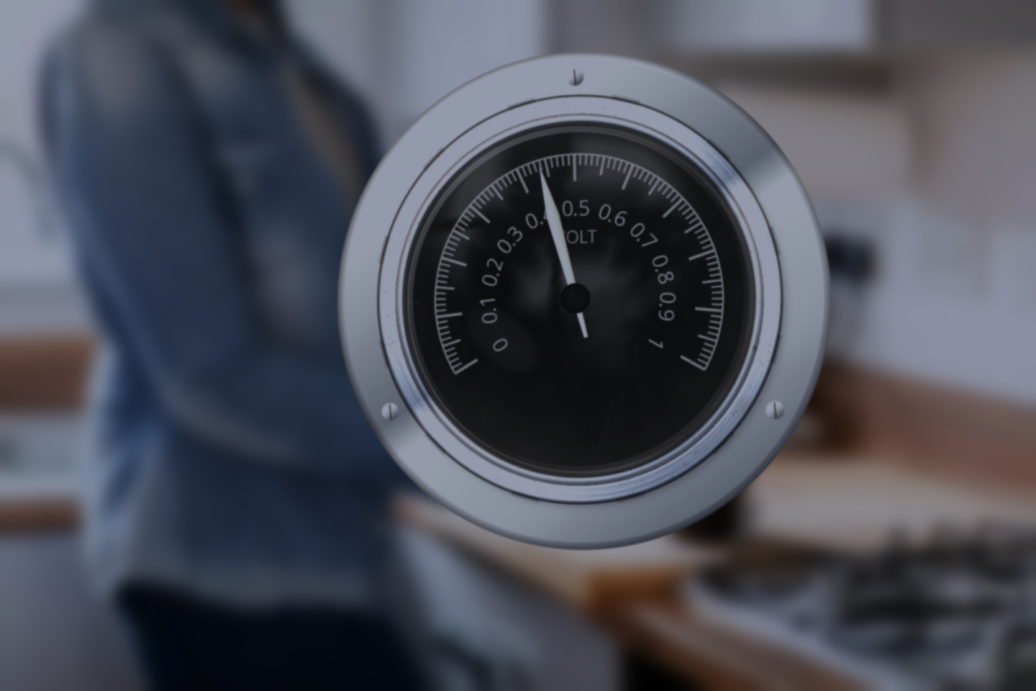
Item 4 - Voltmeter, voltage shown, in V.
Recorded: 0.44 V
